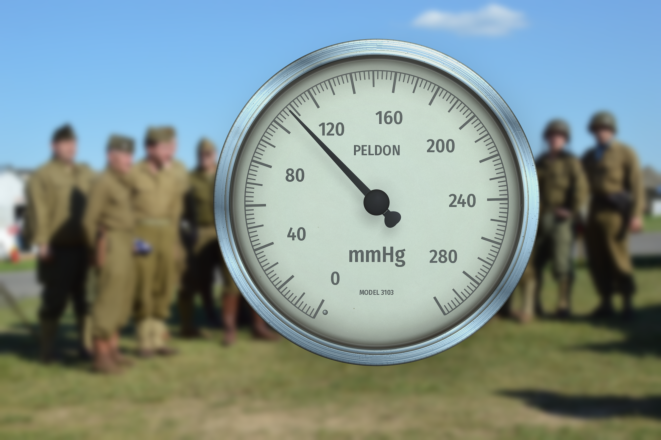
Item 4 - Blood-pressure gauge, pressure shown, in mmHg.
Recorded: 108 mmHg
